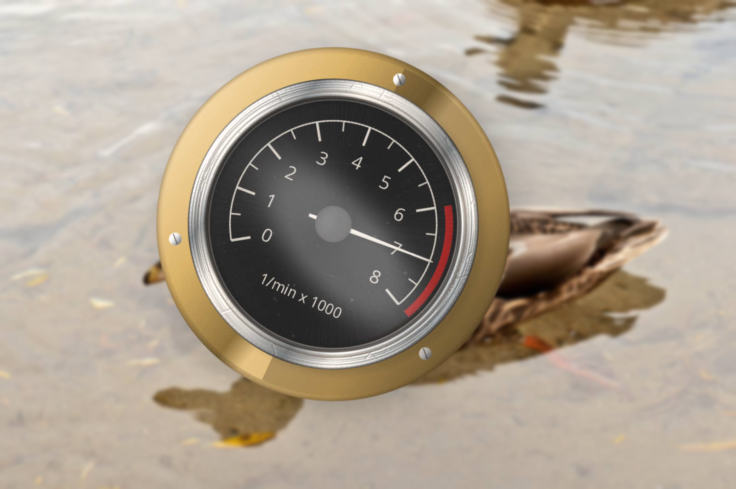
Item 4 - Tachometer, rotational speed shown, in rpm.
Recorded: 7000 rpm
